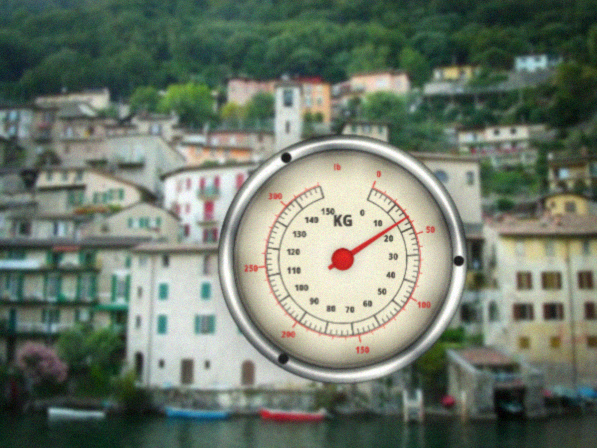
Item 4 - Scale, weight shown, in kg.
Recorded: 16 kg
